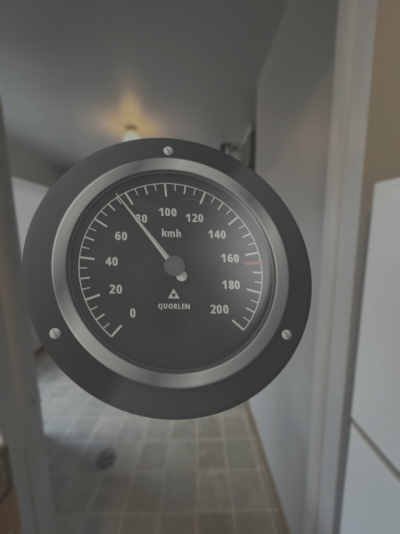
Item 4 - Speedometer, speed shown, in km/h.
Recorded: 75 km/h
